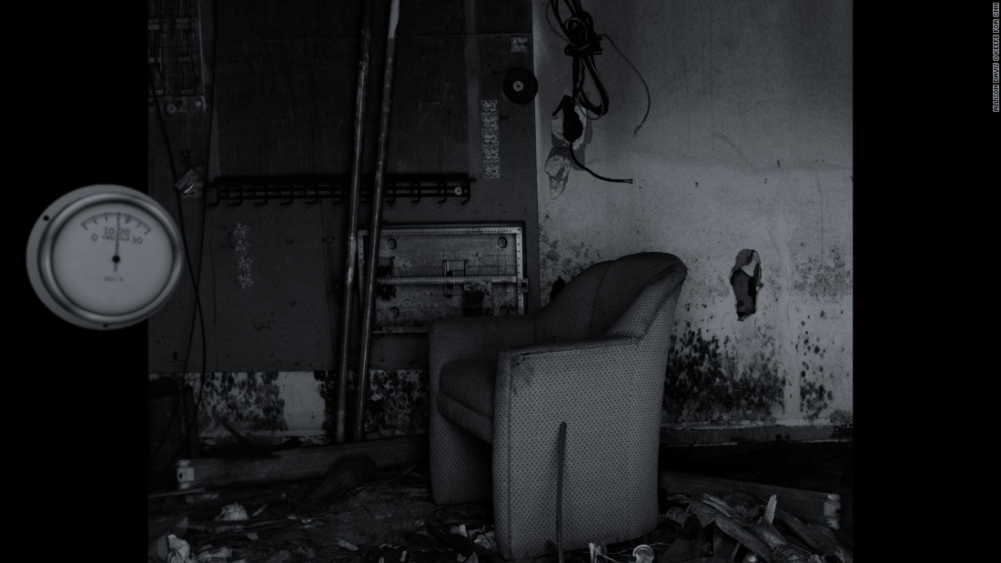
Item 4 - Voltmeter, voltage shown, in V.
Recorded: 15 V
